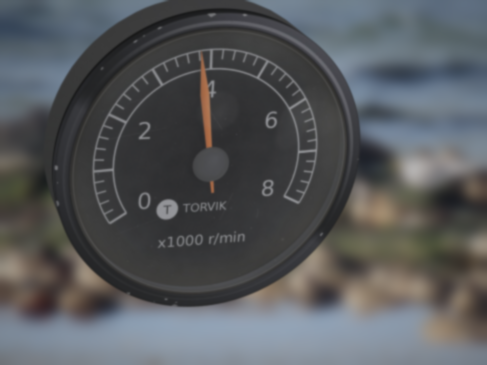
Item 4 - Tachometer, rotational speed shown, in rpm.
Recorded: 3800 rpm
